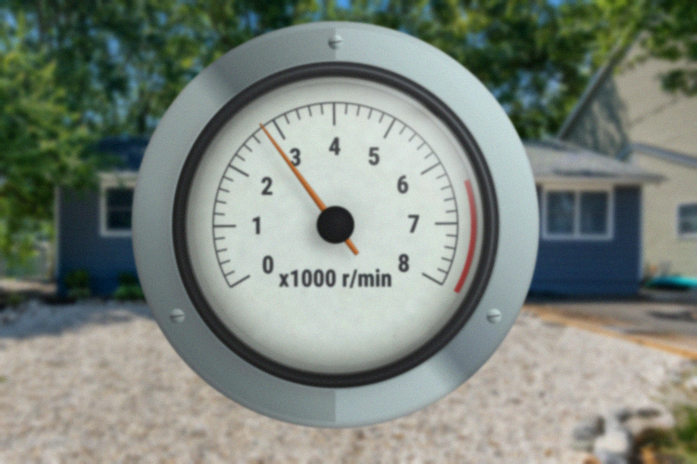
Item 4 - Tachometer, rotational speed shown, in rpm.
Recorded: 2800 rpm
